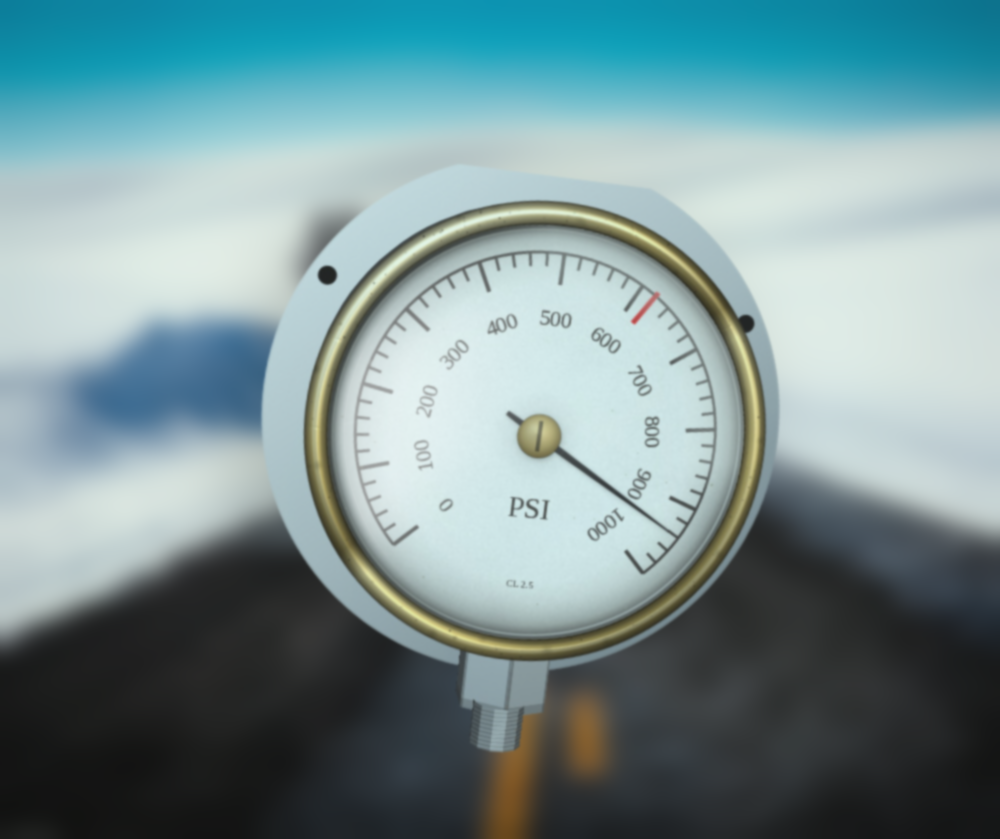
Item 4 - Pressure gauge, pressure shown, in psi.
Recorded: 940 psi
